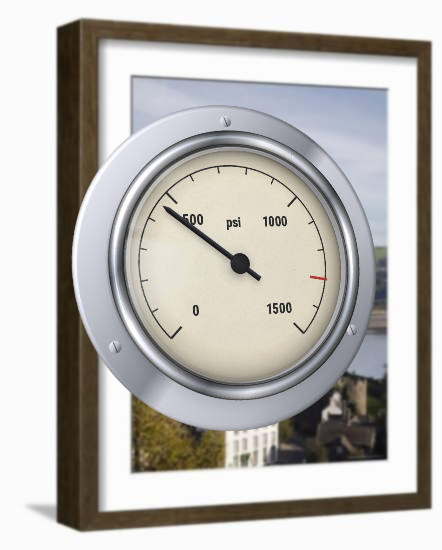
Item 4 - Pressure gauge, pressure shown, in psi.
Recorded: 450 psi
